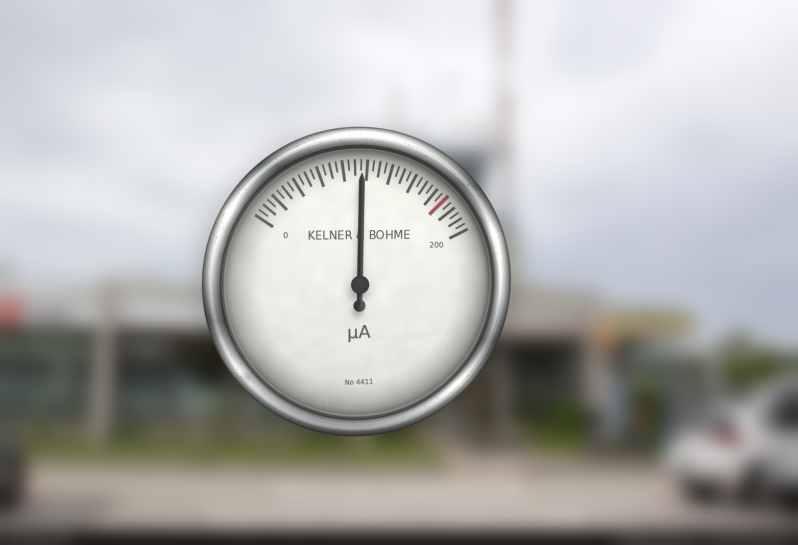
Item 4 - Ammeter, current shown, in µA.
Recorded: 95 µA
